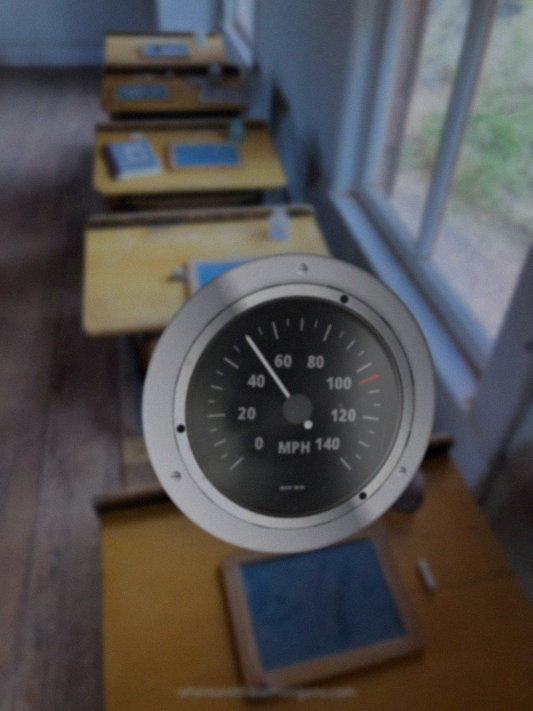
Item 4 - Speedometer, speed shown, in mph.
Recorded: 50 mph
